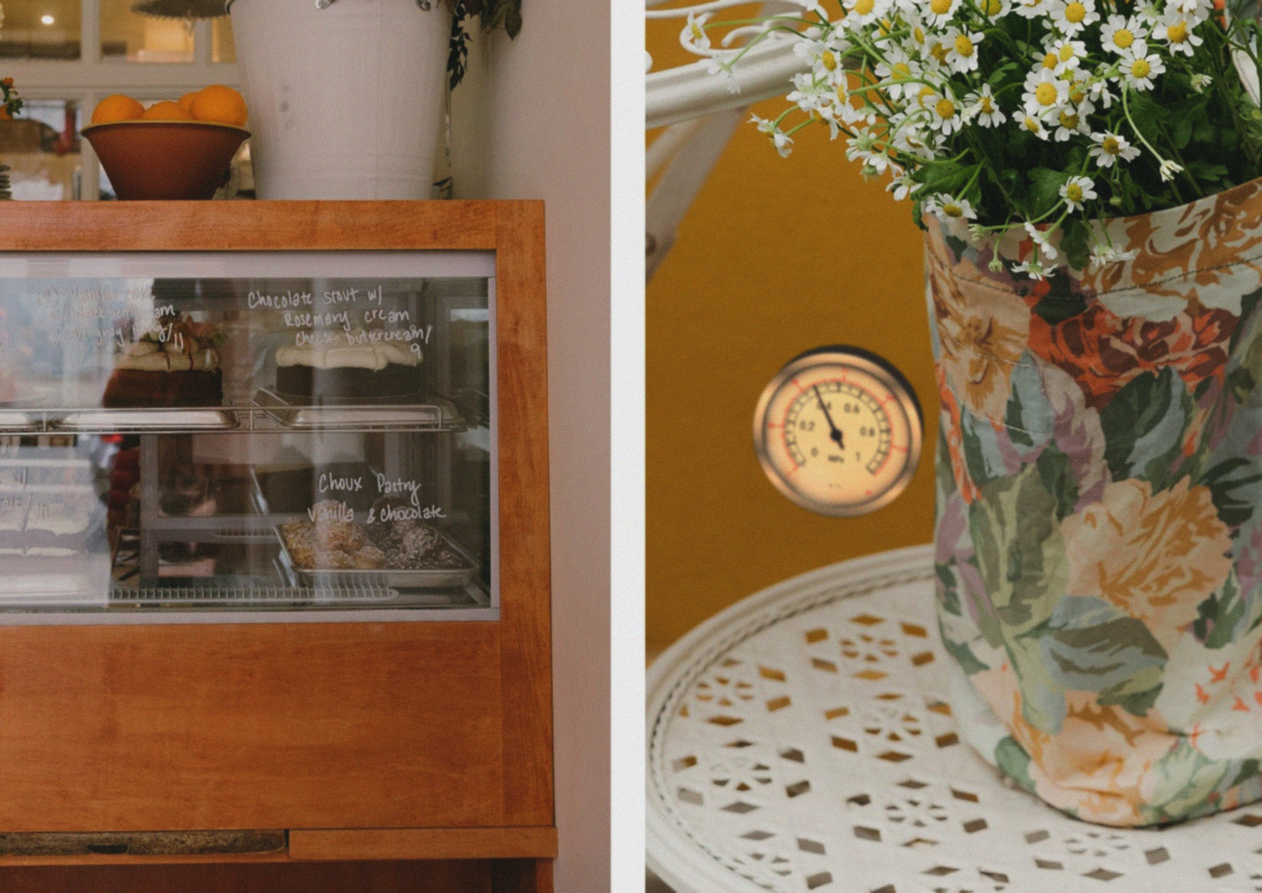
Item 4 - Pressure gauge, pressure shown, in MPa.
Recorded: 0.4 MPa
